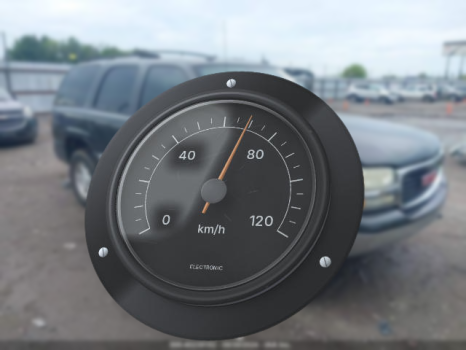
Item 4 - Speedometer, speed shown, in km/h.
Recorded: 70 km/h
